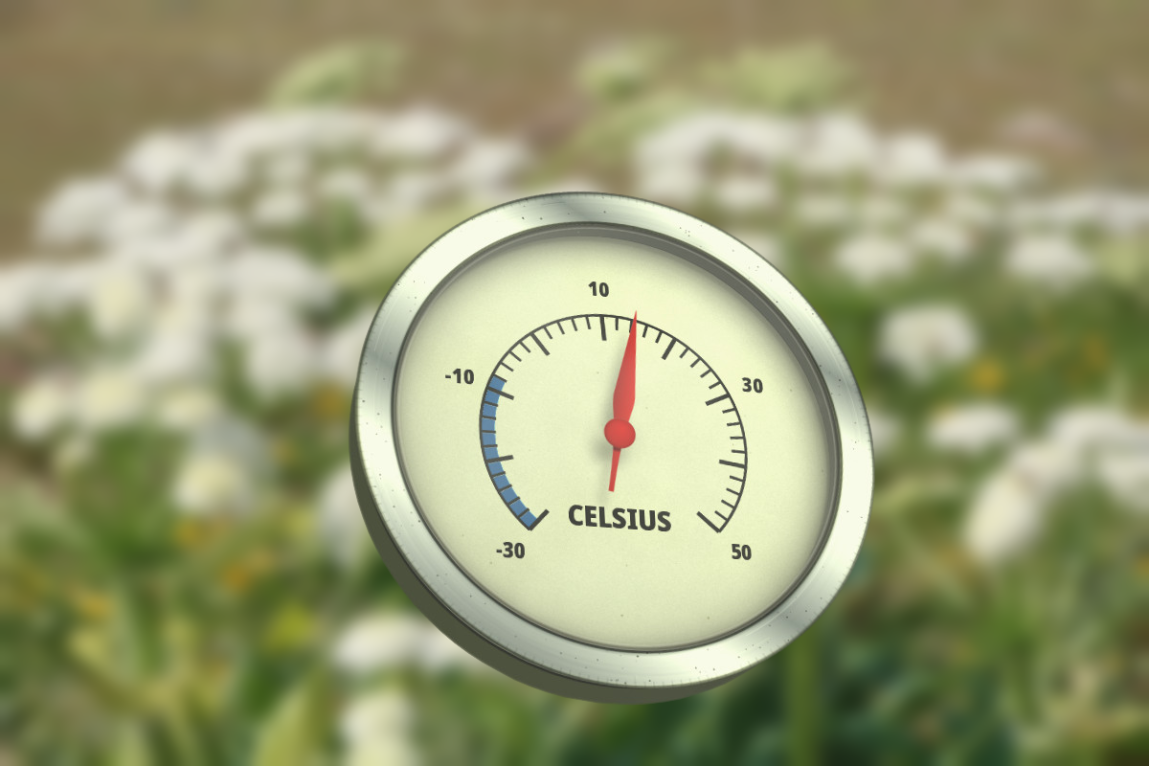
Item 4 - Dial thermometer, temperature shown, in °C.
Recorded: 14 °C
